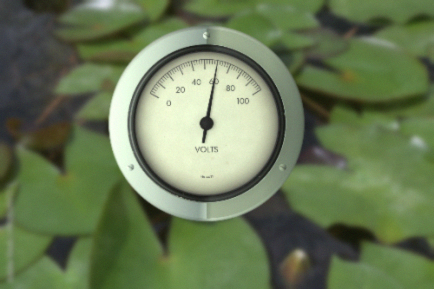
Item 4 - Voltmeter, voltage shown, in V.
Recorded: 60 V
